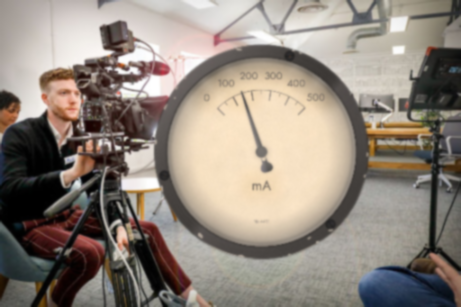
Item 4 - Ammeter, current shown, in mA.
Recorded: 150 mA
